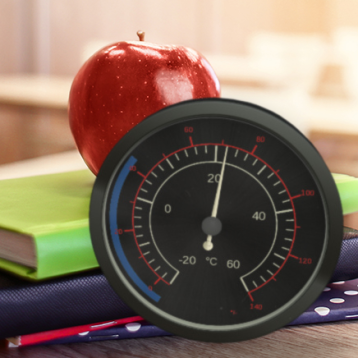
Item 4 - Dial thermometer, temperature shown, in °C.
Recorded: 22 °C
